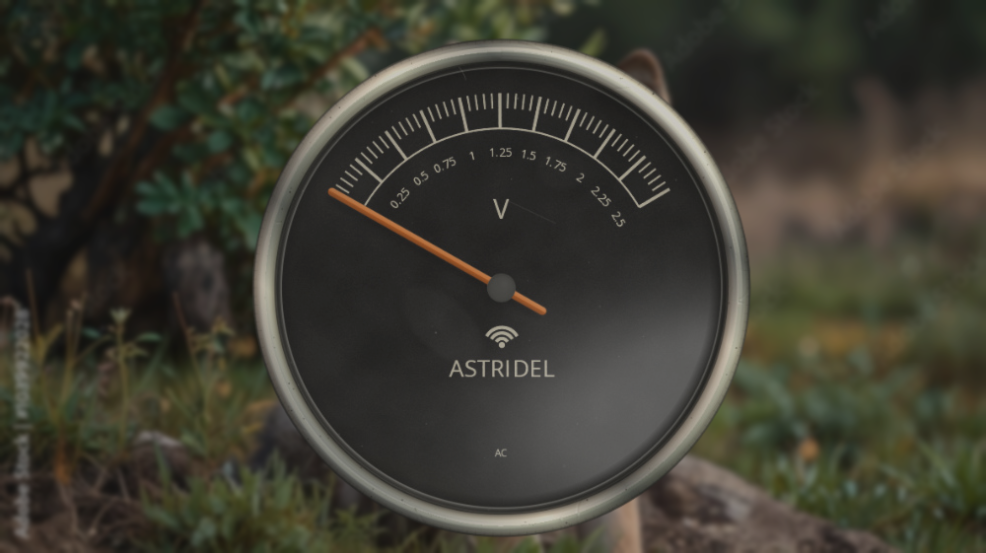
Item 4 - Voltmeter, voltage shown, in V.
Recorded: 0 V
